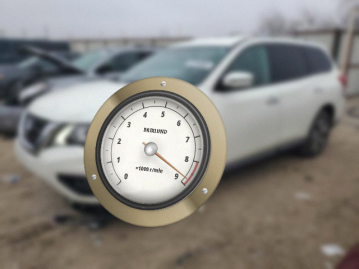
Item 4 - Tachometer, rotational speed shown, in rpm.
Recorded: 8750 rpm
